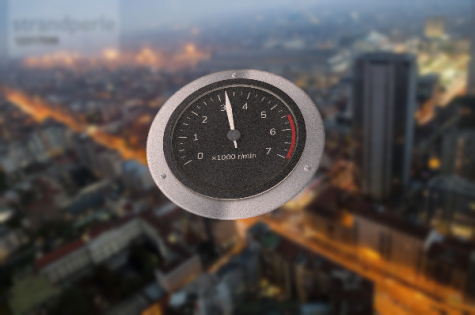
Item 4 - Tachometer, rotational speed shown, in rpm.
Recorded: 3250 rpm
